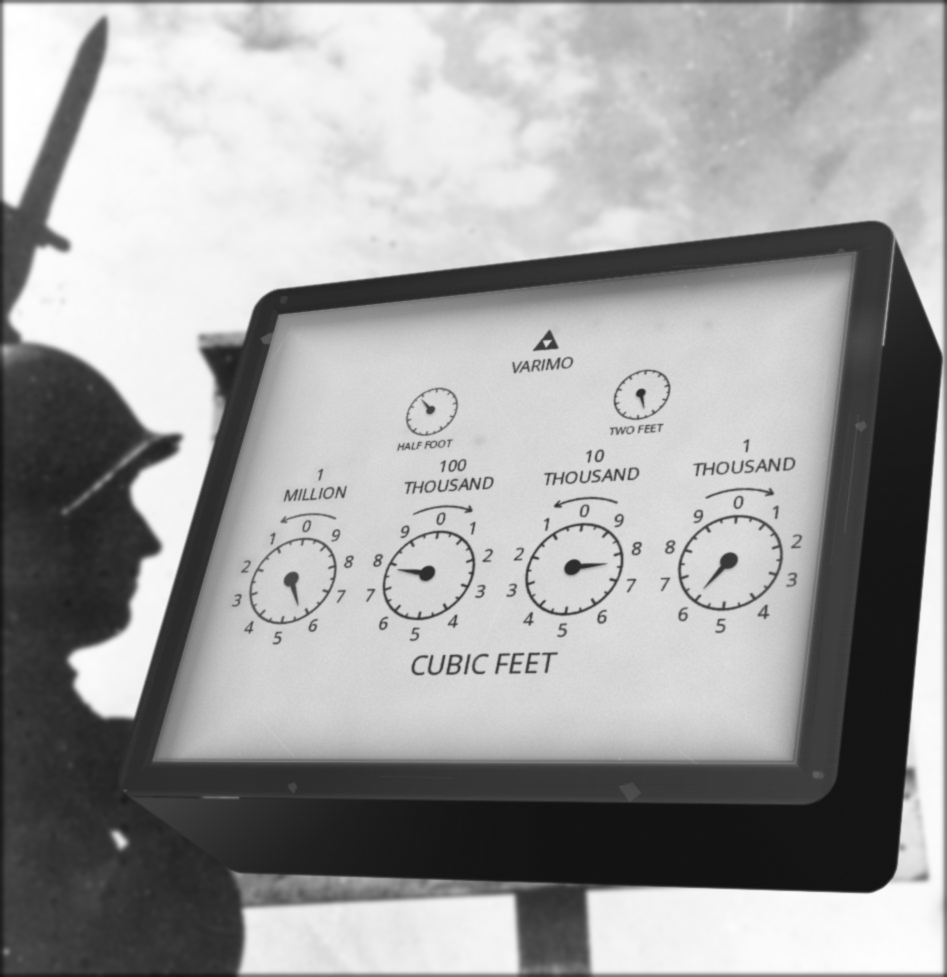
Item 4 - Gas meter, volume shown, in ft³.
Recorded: 577600 ft³
